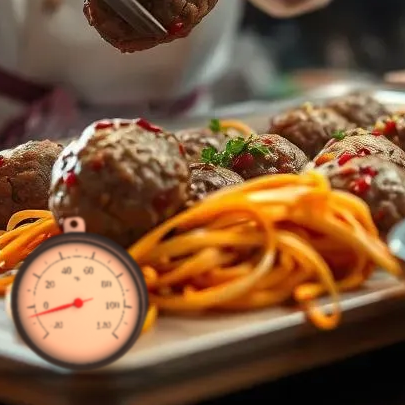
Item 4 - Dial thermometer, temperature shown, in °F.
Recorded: -5 °F
